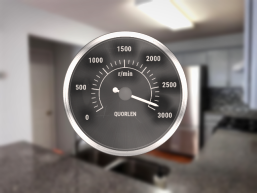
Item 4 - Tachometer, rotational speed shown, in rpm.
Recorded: 2900 rpm
